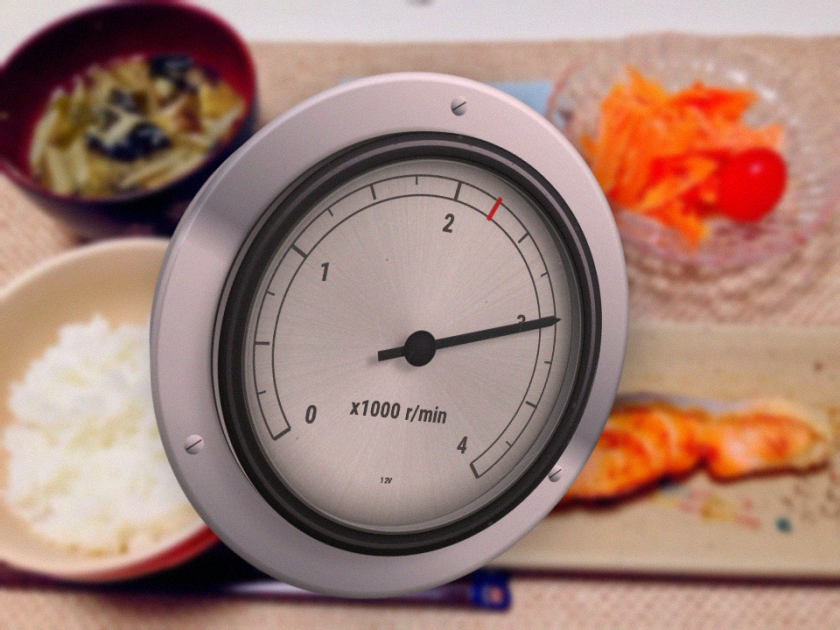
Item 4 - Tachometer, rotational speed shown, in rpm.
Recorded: 3000 rpm
